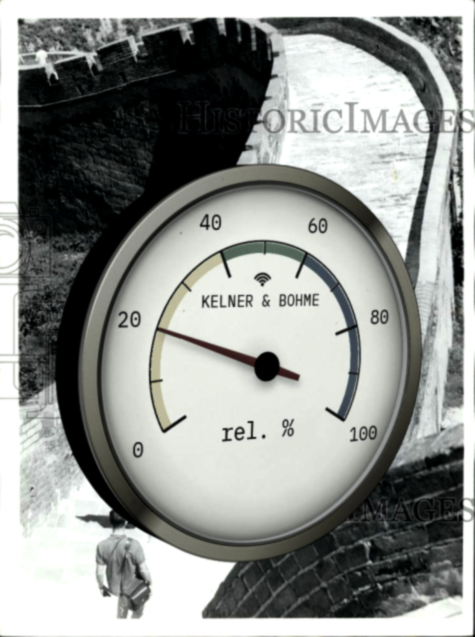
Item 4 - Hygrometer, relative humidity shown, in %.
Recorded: 20 %
